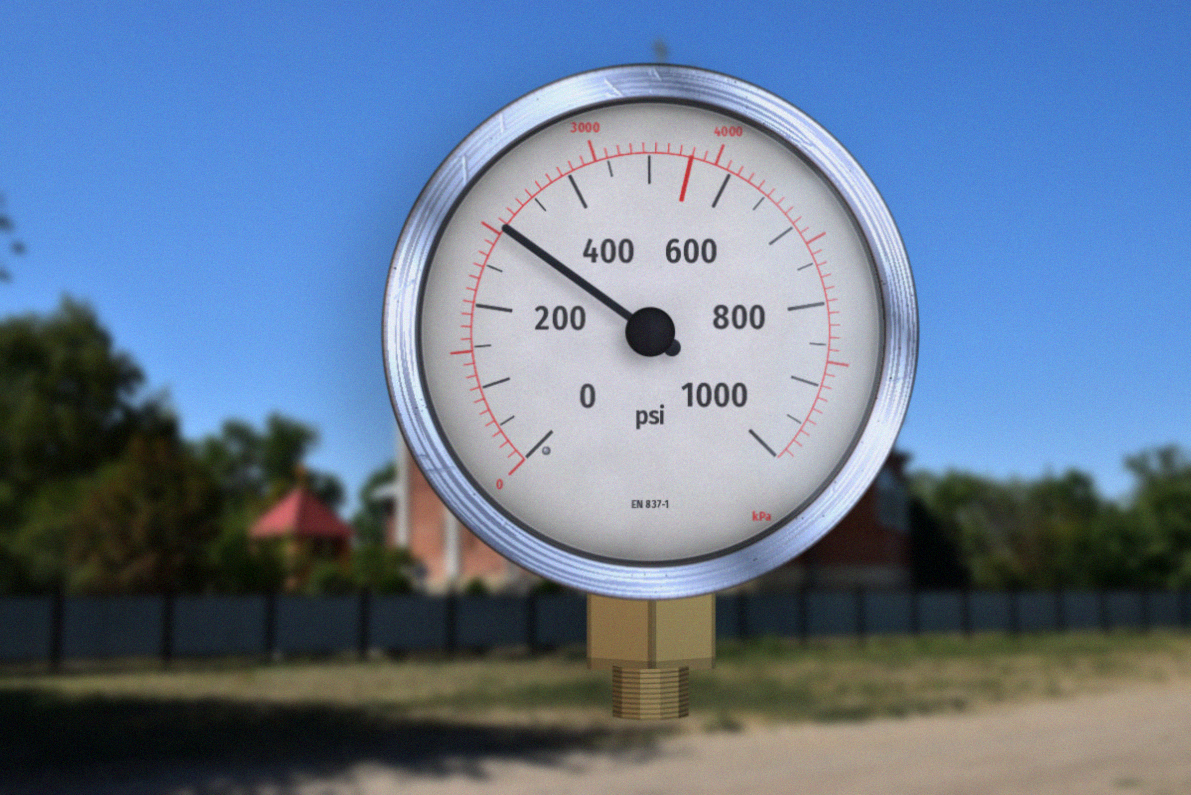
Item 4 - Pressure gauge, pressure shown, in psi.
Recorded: 300 psi
